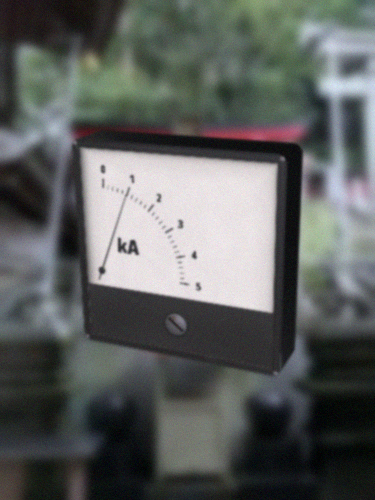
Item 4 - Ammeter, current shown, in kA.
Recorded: 1 kA
